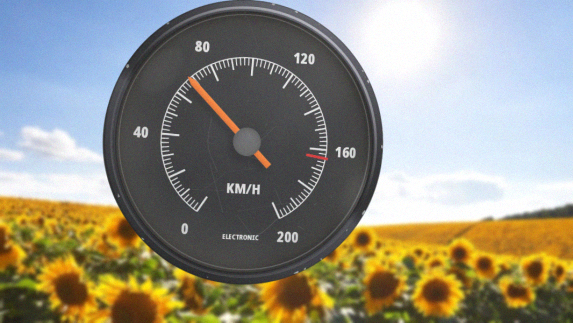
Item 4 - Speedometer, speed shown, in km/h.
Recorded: 68 km/h
